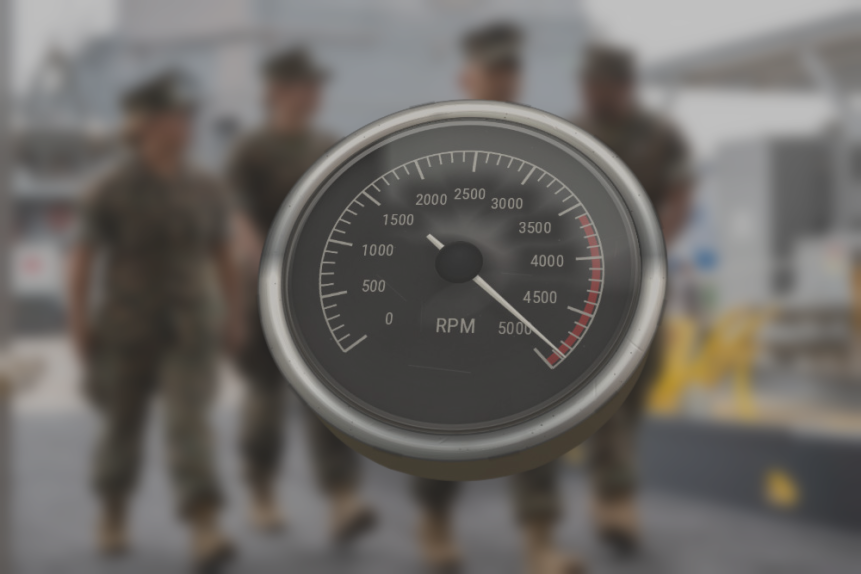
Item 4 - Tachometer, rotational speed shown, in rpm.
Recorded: 4900 rpm
